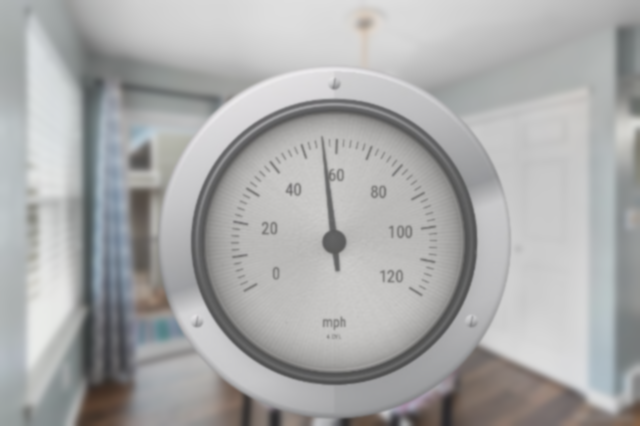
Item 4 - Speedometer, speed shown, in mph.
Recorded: 56 mph
